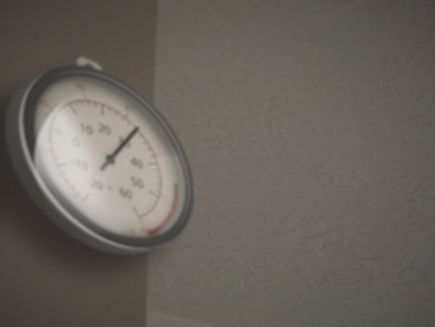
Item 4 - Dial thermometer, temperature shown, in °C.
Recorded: 30 °C
